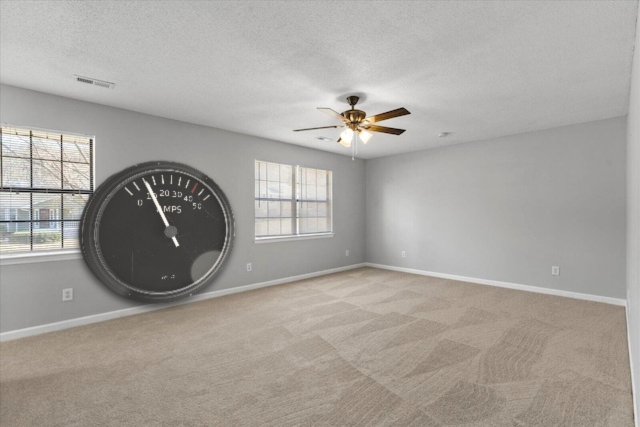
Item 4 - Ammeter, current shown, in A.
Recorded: 10 A
